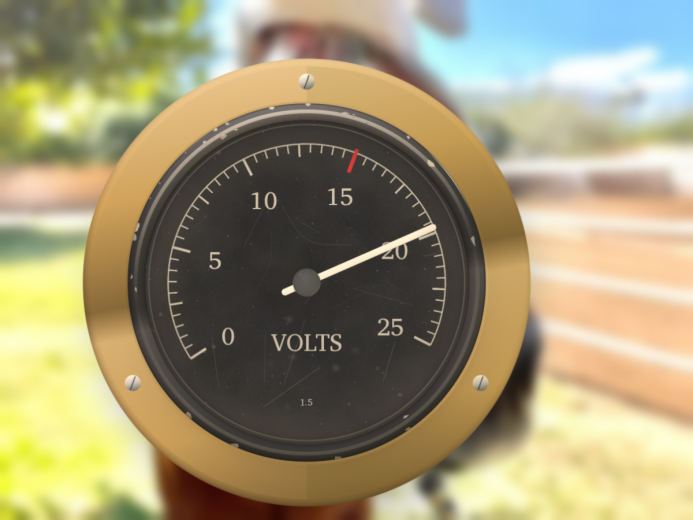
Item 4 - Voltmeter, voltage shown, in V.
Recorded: 19.75 V
